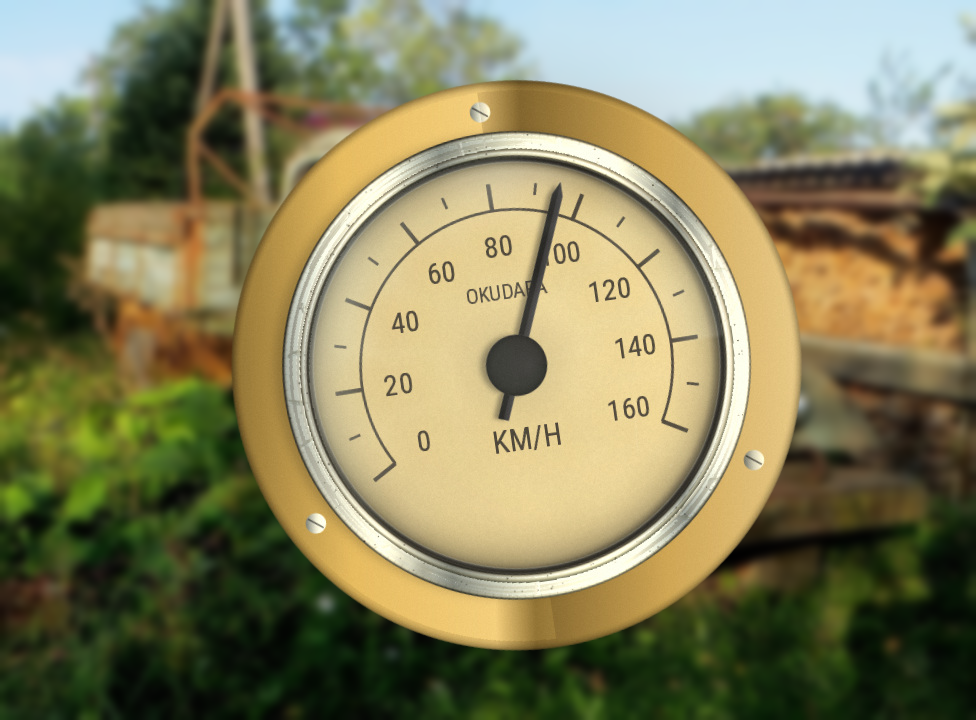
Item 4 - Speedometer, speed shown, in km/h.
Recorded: 95 km/h
